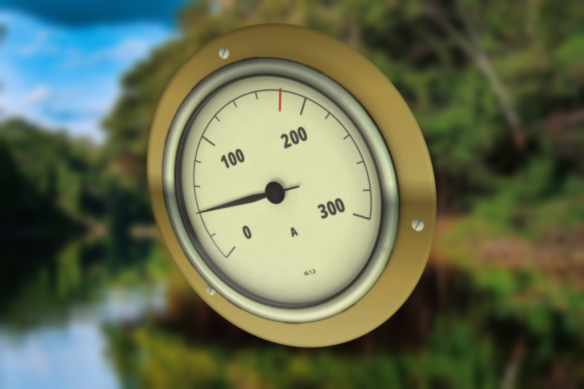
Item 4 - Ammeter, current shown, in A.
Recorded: 40 A
